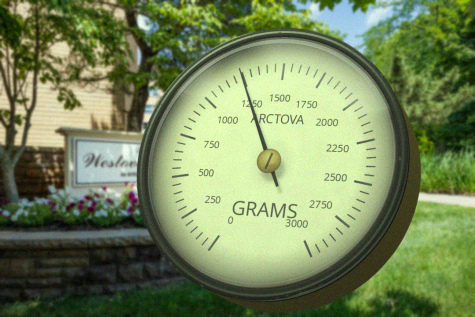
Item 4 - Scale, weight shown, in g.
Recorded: 1250 g
